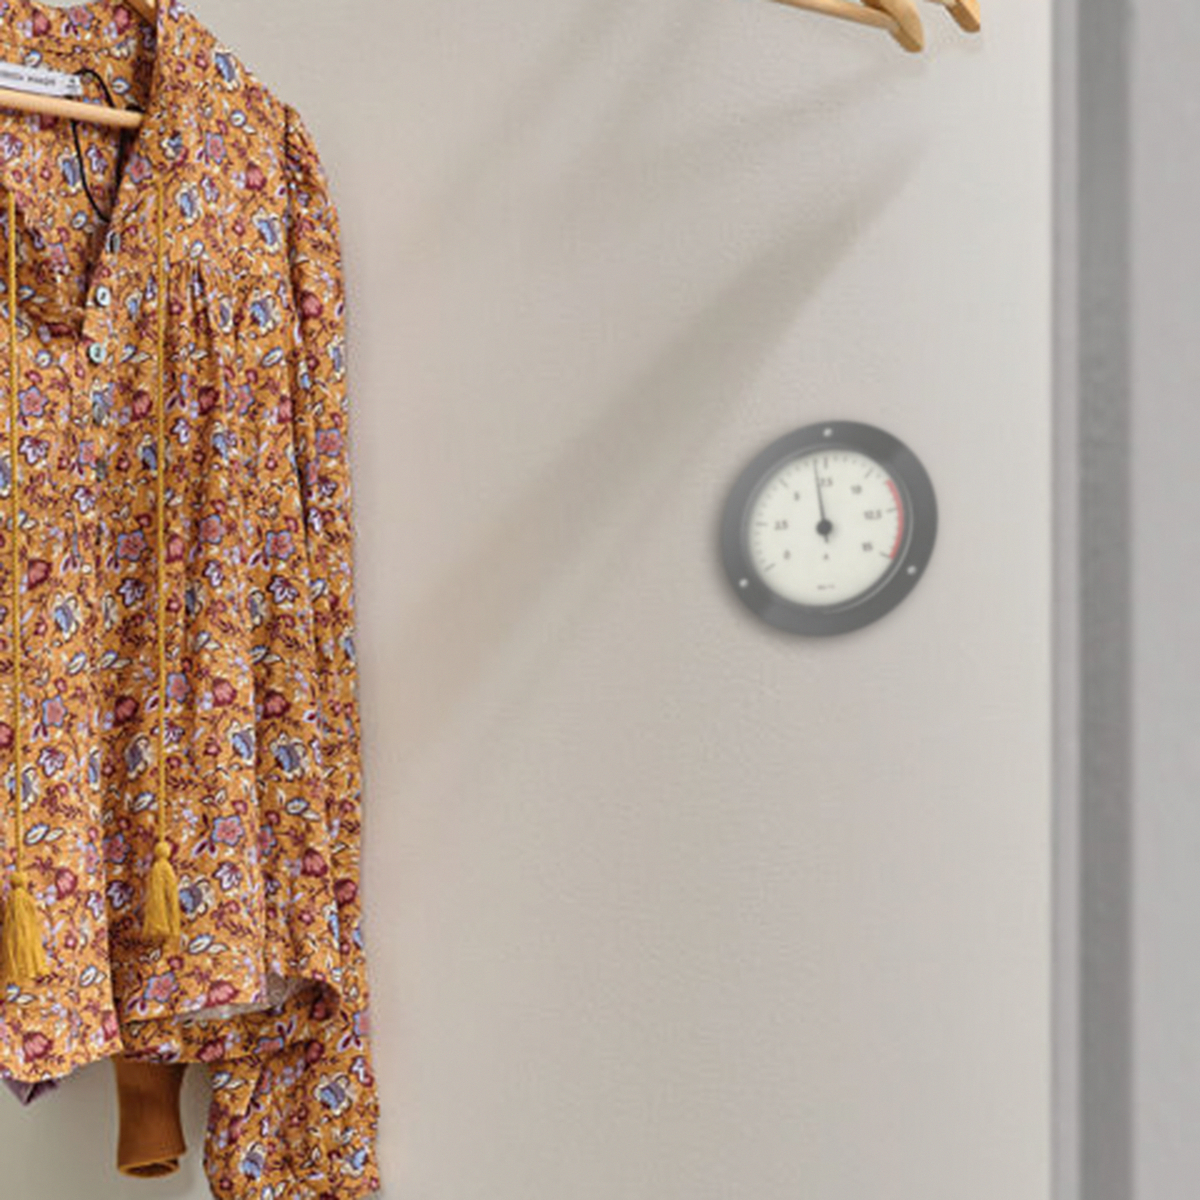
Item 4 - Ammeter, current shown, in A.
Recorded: 7 A
